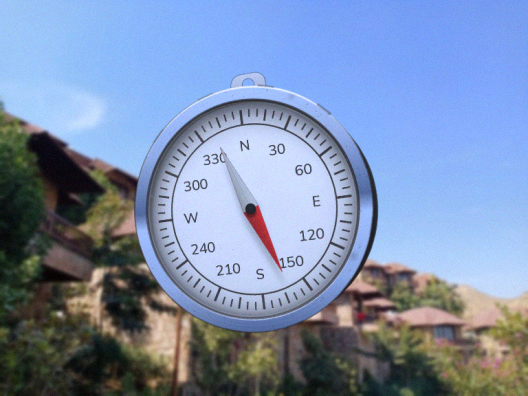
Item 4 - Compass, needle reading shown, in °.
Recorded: 160 °
